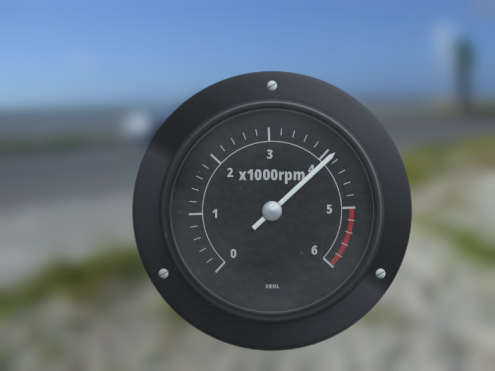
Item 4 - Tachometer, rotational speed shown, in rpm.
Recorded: 4100 rpm
